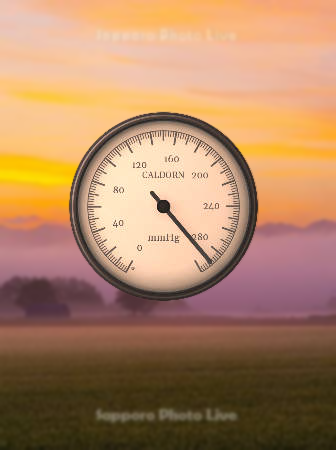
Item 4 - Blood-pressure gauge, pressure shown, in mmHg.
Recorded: 290 mmHg
